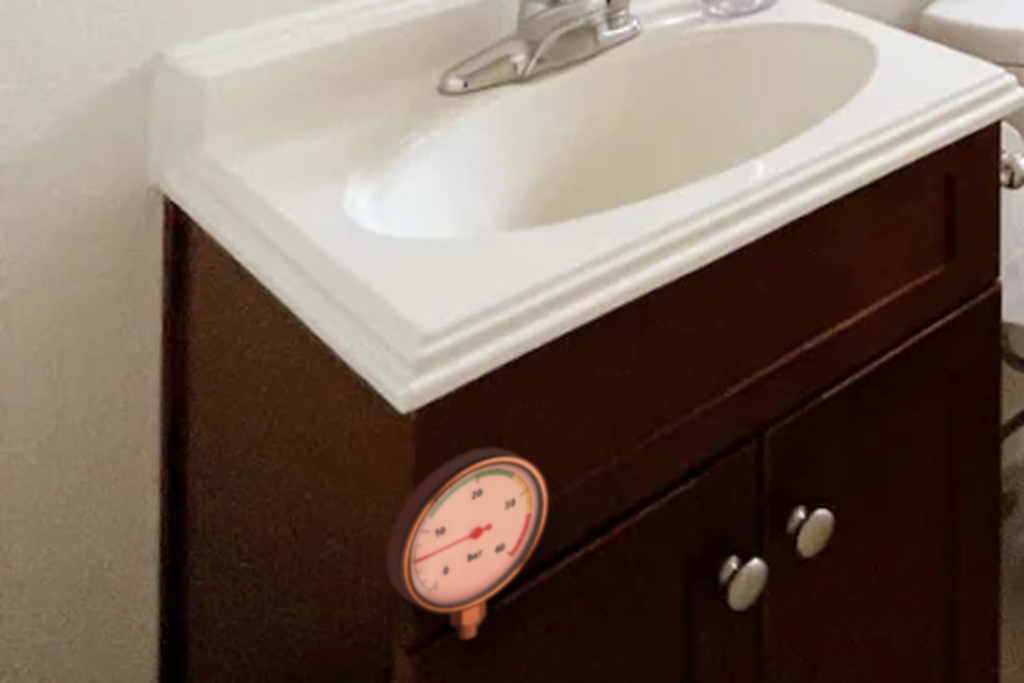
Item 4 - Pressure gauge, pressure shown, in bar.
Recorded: 6 bar
